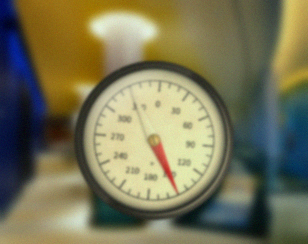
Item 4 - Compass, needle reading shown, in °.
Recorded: 150 °
